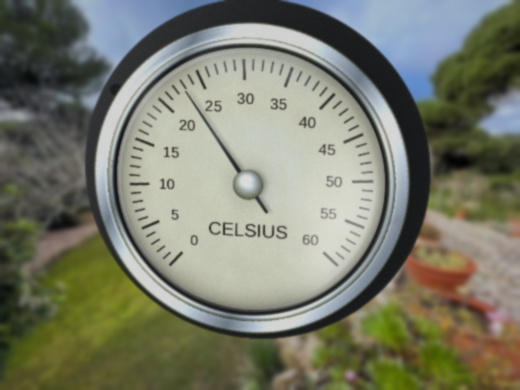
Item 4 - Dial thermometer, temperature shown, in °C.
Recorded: 23 °C
